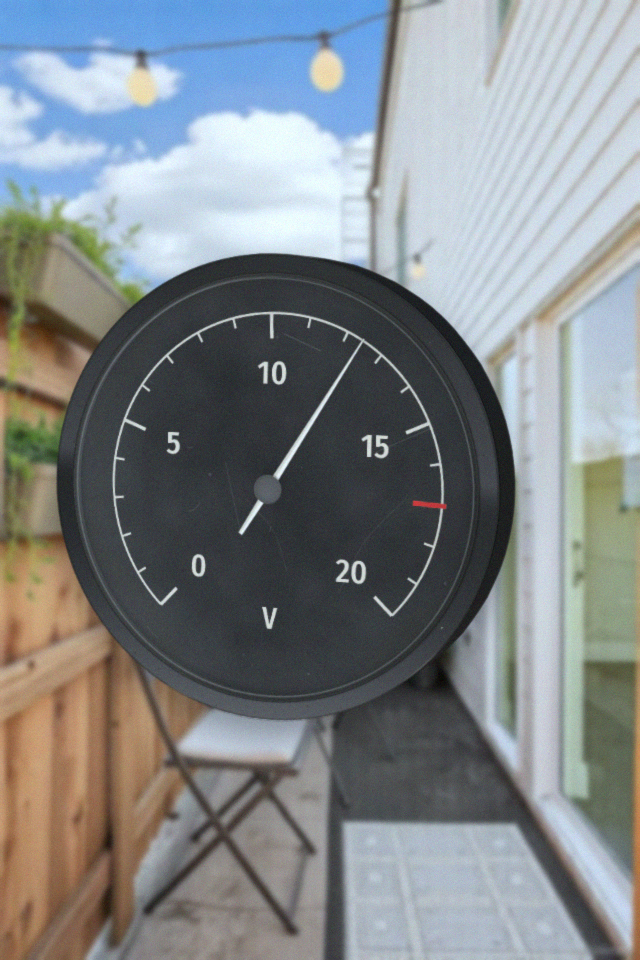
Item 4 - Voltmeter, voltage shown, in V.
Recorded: 12.5 V
